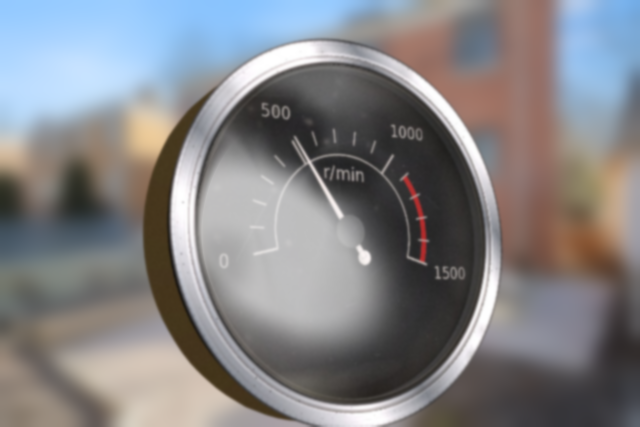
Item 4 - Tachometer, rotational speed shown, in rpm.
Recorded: 500 rpm
